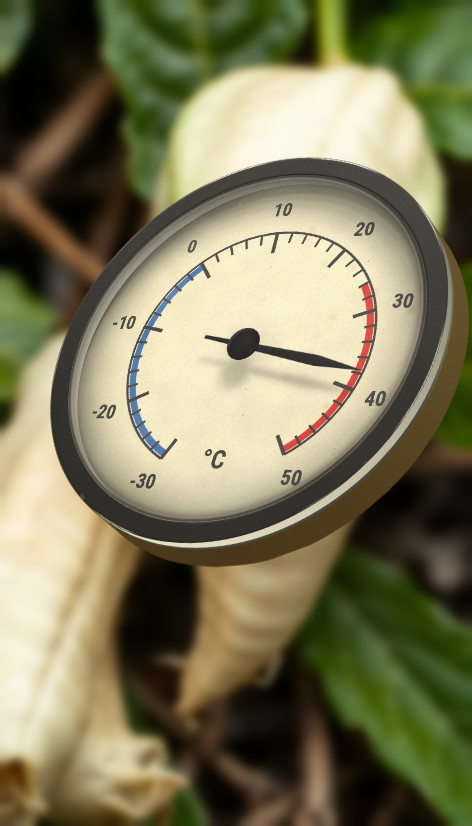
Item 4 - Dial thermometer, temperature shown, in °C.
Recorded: 38 °C
